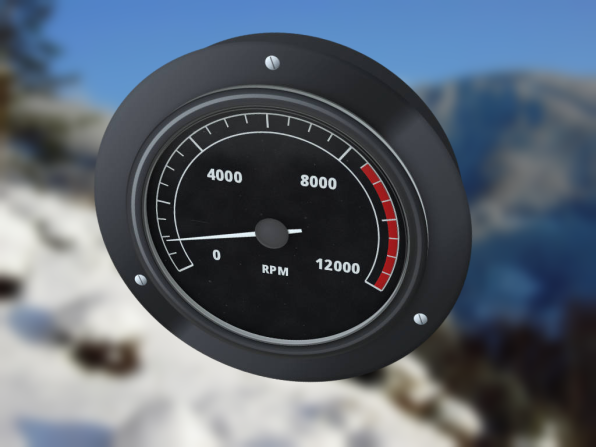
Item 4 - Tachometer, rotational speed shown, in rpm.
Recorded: 1000 rpm
